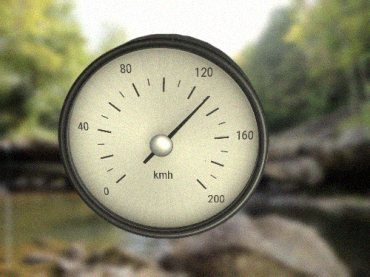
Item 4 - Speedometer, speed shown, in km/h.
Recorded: 130 km/h
